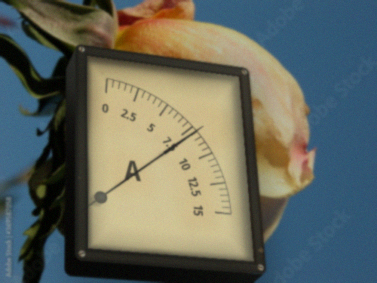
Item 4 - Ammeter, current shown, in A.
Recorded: 8 A
